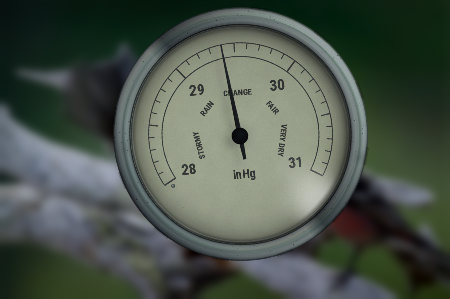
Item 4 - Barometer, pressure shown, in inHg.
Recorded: 29.4 inHg
